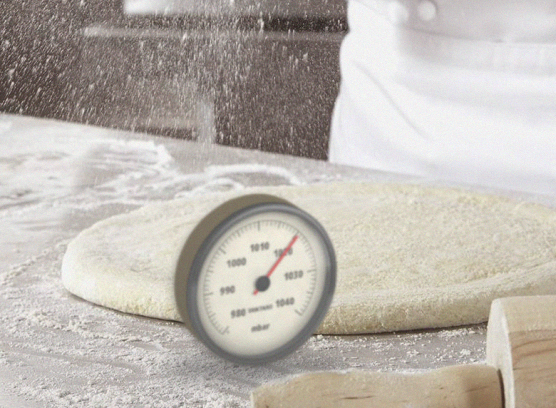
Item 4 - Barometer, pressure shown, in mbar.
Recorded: 1020 mbar
